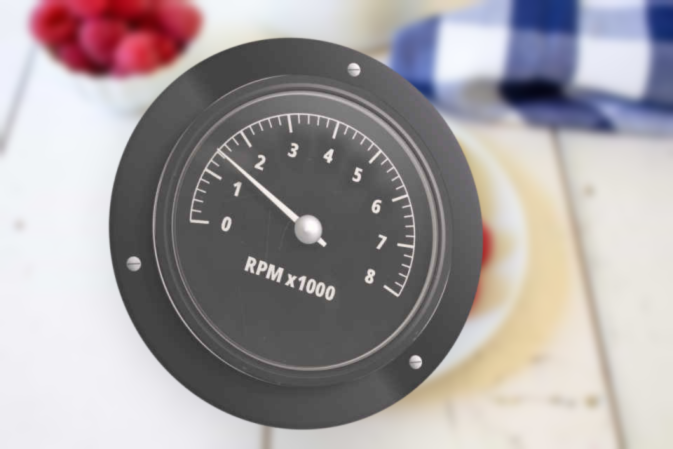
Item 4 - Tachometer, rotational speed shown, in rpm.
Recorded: 1400 rpm
